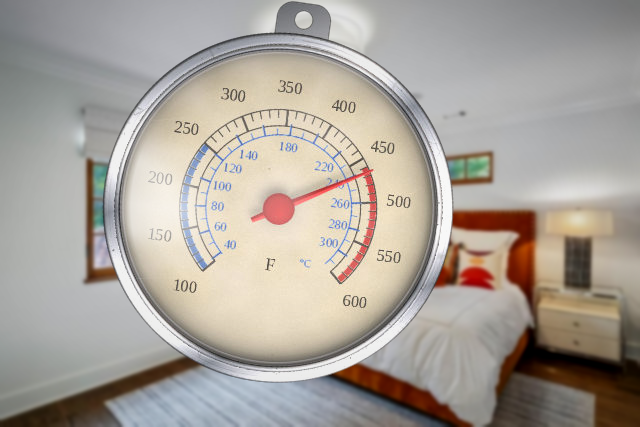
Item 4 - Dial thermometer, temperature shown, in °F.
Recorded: 465 °F
